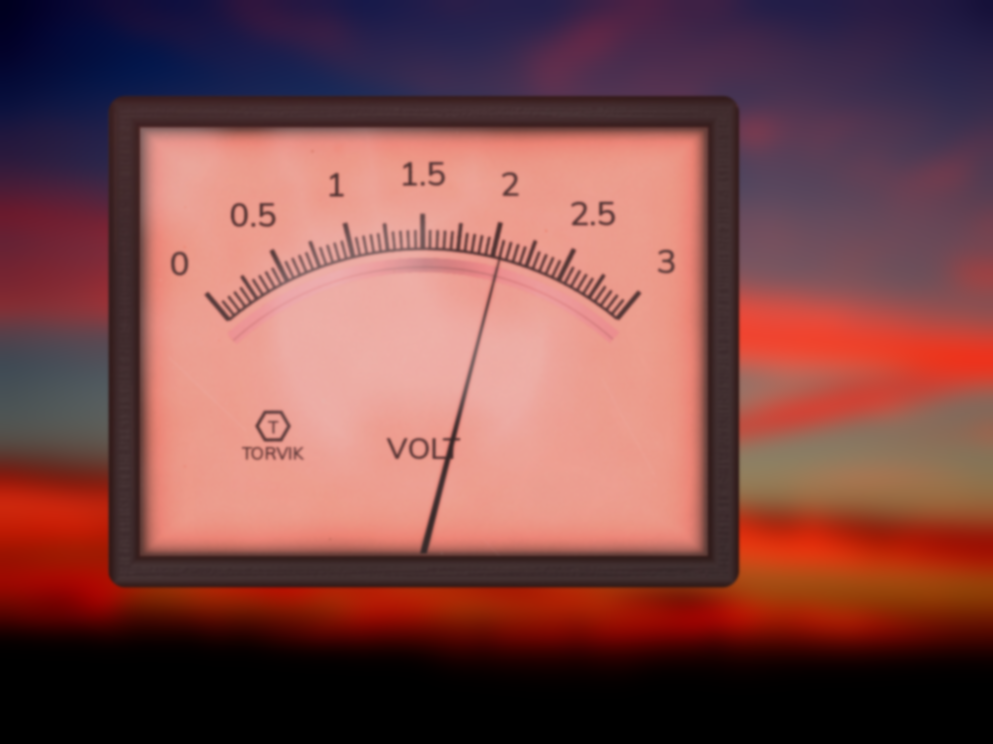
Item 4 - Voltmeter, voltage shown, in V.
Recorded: 2.05 V
